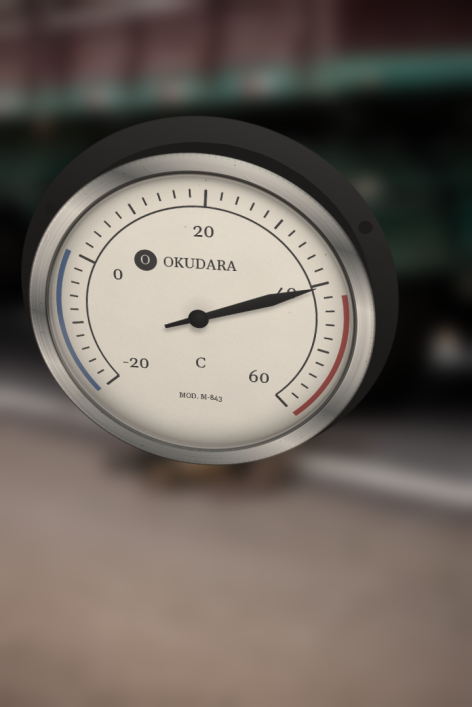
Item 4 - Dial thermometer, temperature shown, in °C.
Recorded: 40 °C
